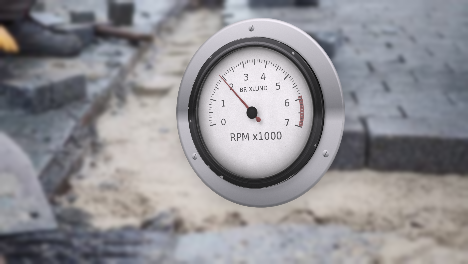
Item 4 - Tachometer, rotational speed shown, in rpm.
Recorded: 2000 rpm
